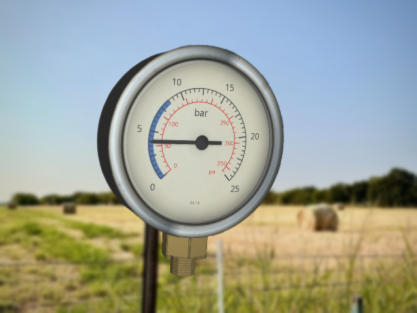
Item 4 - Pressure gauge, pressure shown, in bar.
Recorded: 4 bar
